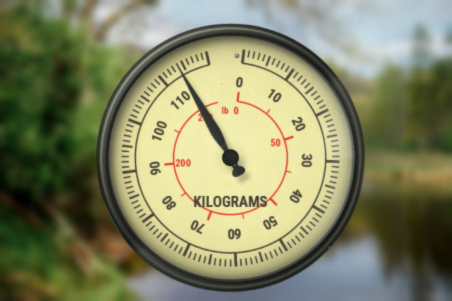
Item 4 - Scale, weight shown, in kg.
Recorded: 114 kg
